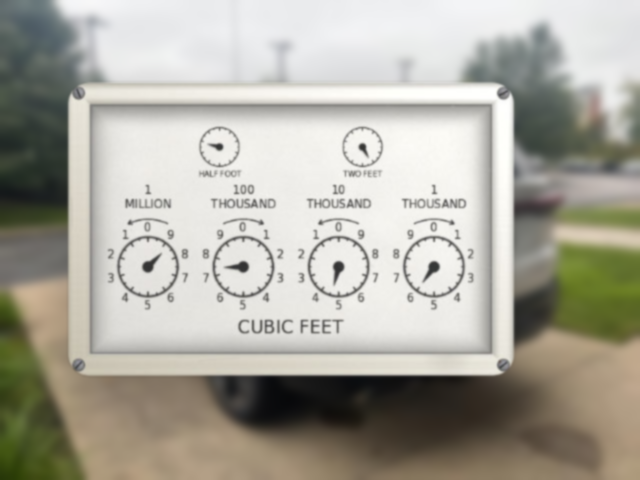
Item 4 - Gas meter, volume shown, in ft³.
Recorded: 874600 ft³
